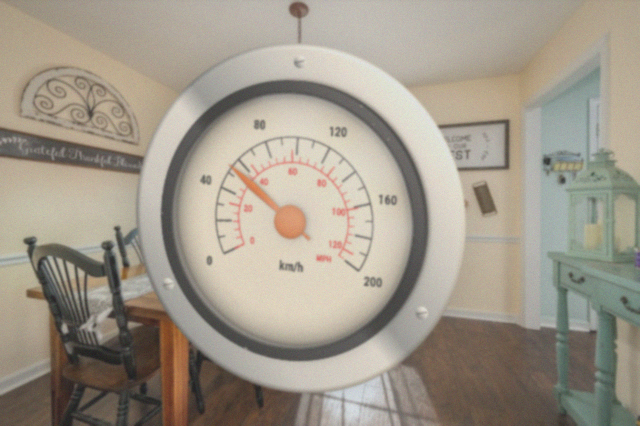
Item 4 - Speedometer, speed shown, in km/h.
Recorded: 55 km/h
